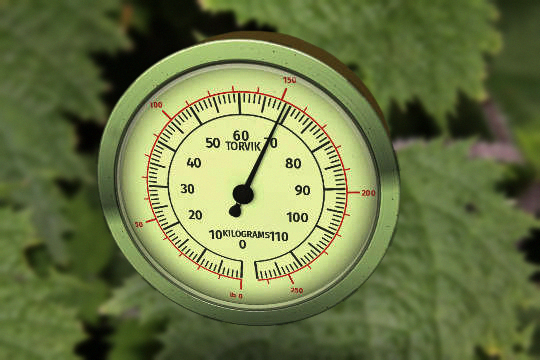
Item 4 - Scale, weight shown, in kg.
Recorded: 69 kg
